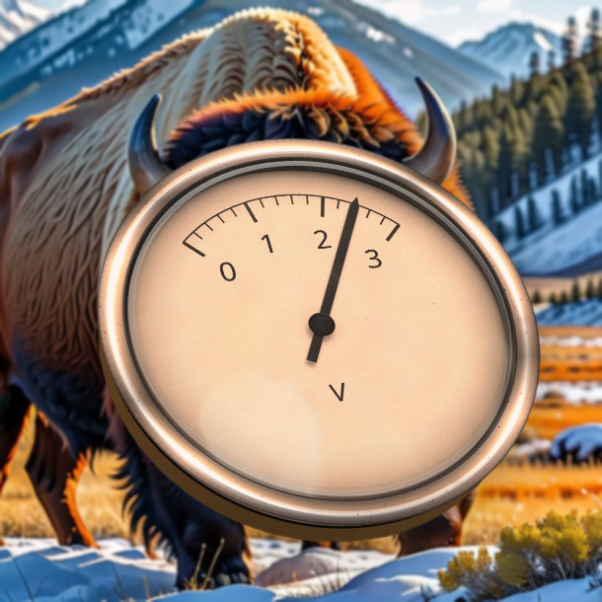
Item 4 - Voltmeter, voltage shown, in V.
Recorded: 2.4 V
